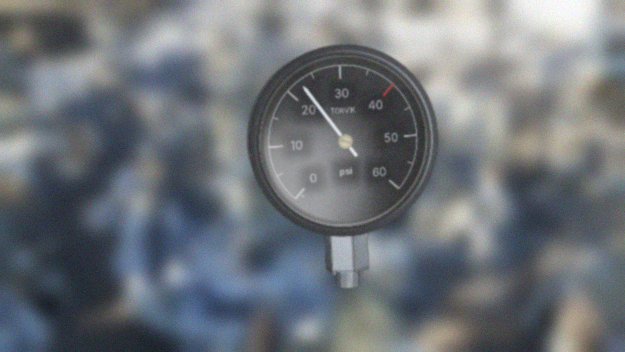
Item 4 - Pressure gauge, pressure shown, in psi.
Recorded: 22.5 psi
